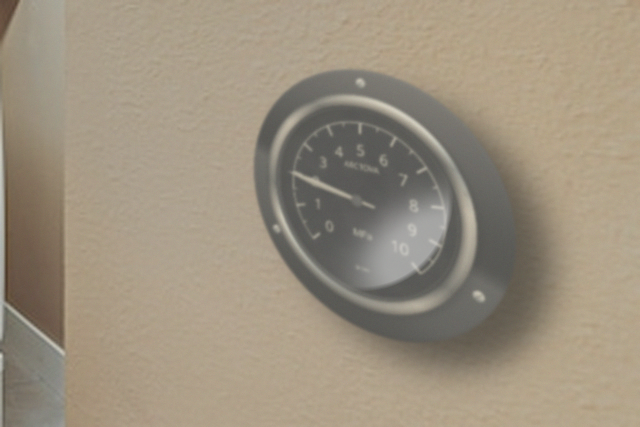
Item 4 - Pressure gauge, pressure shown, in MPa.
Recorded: 2 MPa
